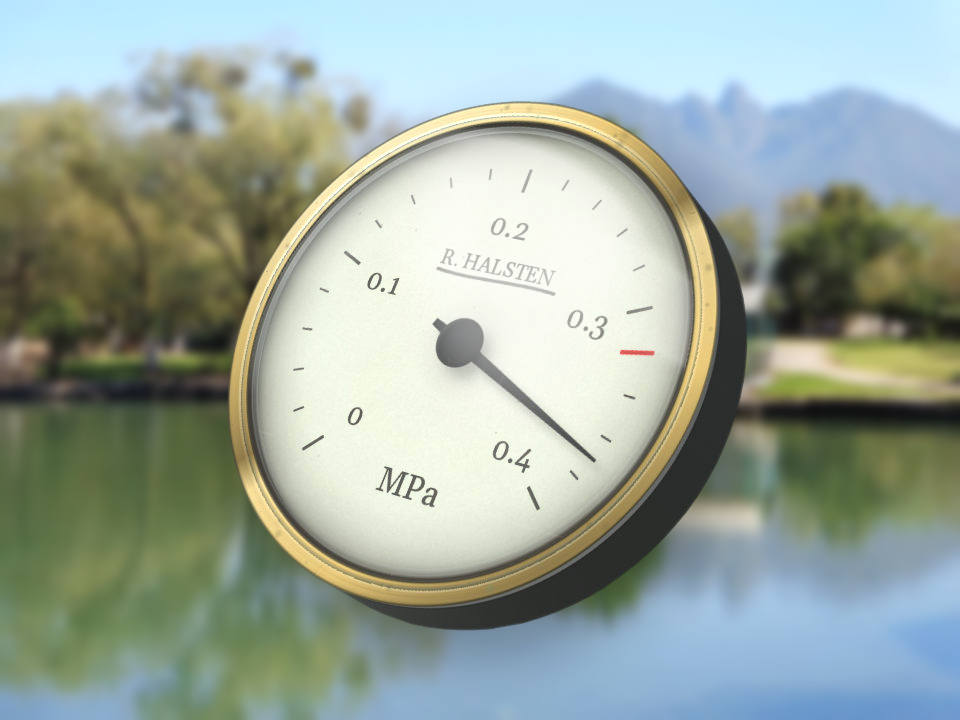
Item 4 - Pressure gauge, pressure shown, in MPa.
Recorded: 0.37 MPa
